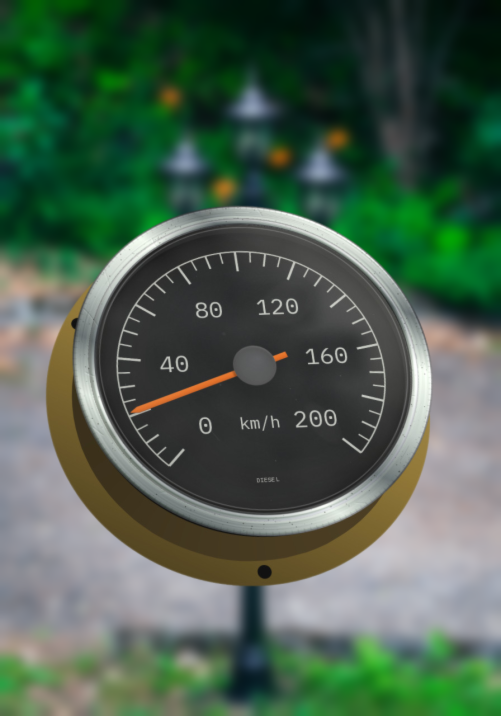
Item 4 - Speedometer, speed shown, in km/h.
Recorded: 20 km/h
